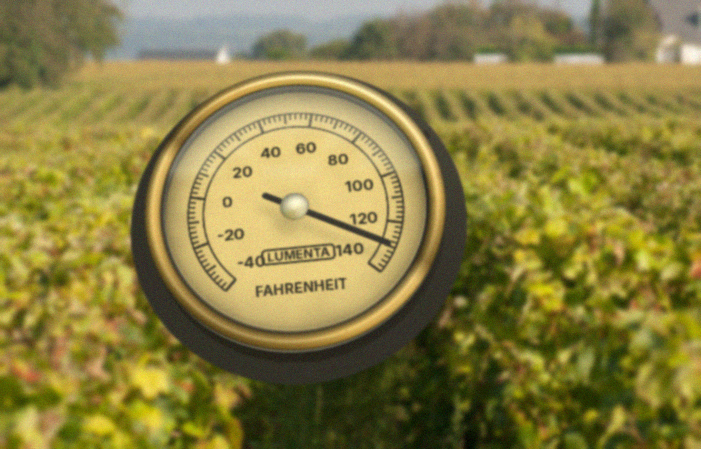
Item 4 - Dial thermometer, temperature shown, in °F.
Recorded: 130 °F
